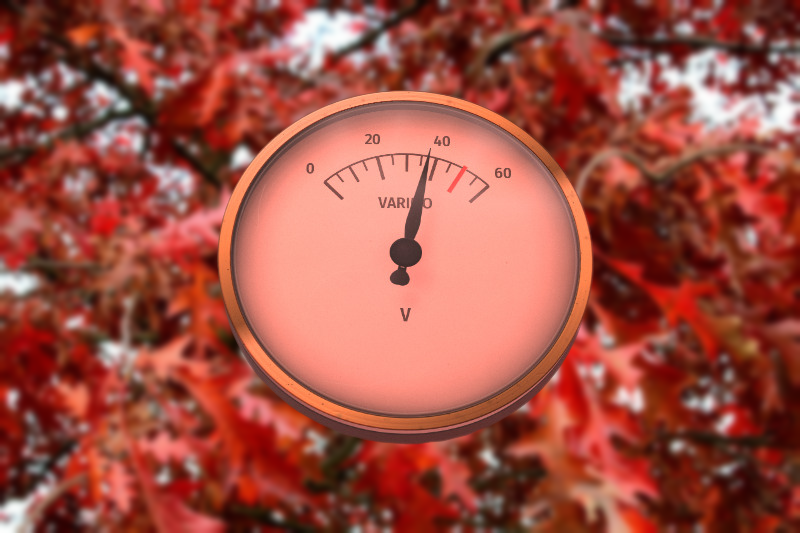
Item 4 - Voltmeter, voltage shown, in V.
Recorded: 37.5 V
